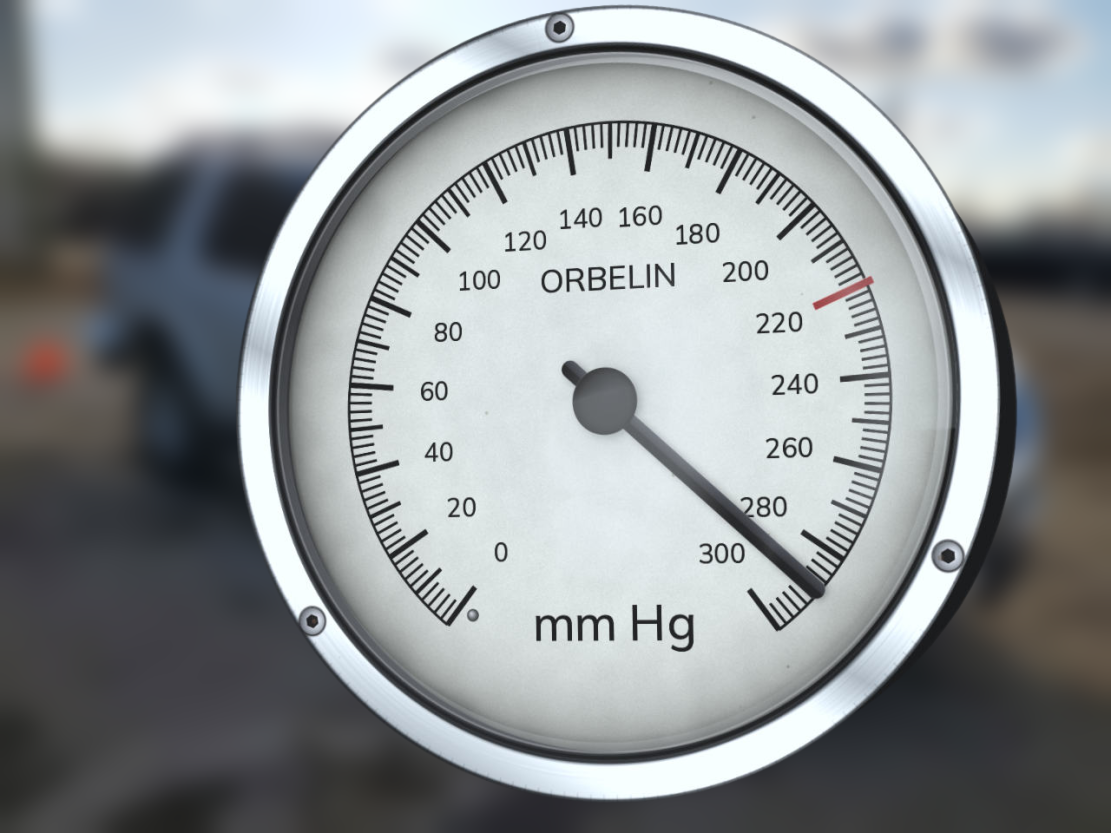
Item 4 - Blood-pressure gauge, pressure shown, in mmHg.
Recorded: 288 mmHg
